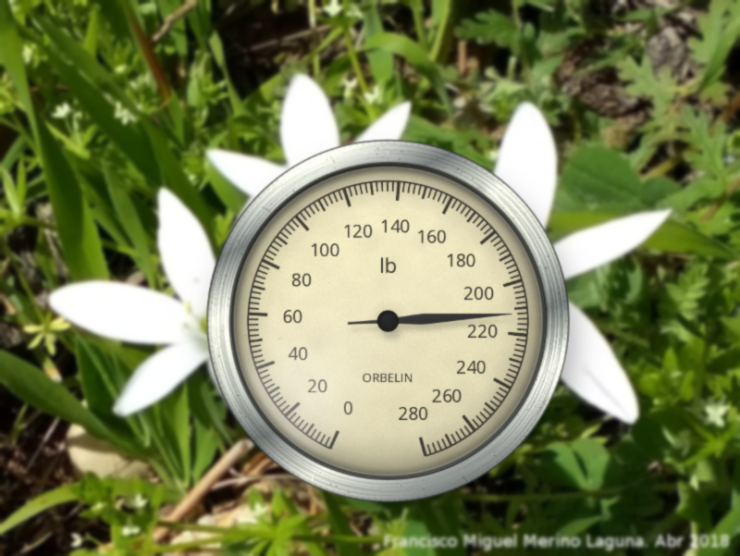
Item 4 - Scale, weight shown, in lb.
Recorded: 212 lb
